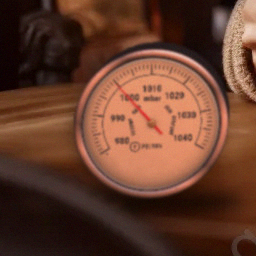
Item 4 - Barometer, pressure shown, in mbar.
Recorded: 1000 mbar
